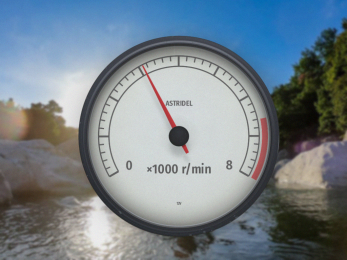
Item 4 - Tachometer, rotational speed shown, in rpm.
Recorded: 3100 rpm
